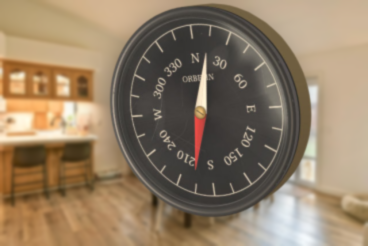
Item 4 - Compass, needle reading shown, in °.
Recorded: 195 °
